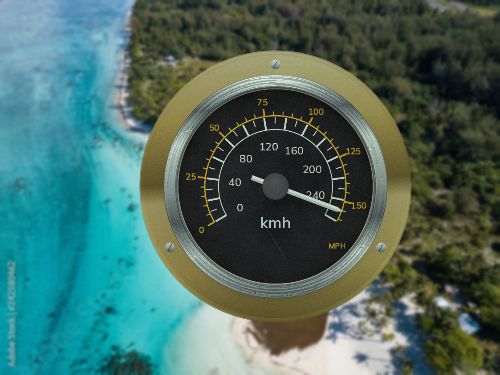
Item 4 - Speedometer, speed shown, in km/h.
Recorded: 250 km/h
